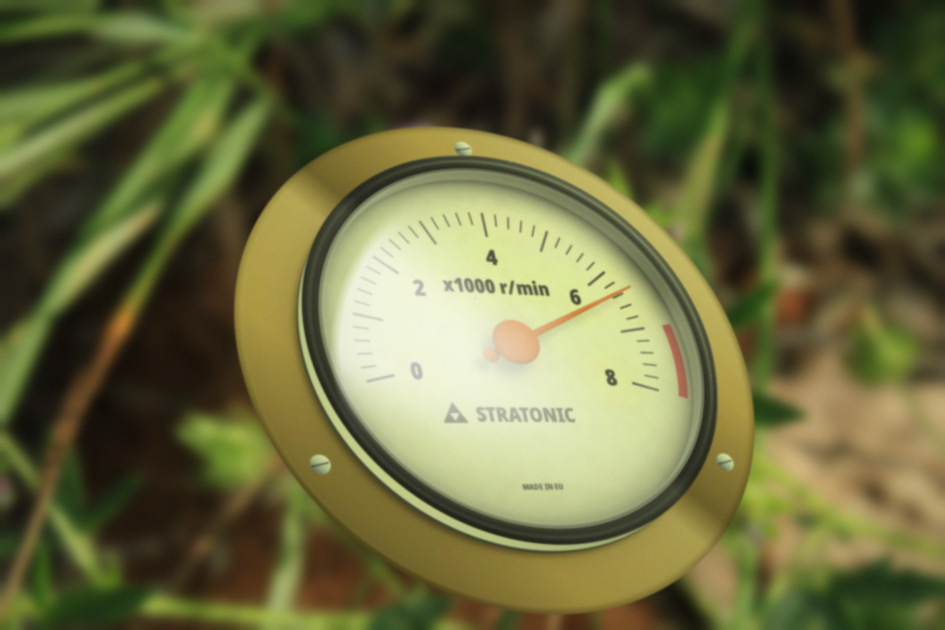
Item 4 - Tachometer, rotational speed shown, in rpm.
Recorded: 6400 rpm
